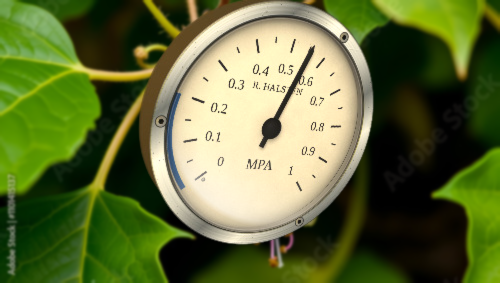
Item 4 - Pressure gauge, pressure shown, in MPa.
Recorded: 0.55 MPa
